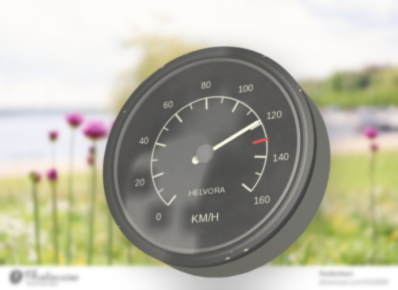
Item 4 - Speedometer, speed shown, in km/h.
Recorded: 120 km/h
